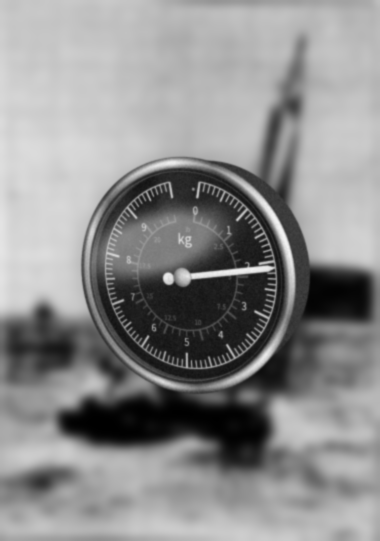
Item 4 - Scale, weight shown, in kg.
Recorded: 2.1 kg
